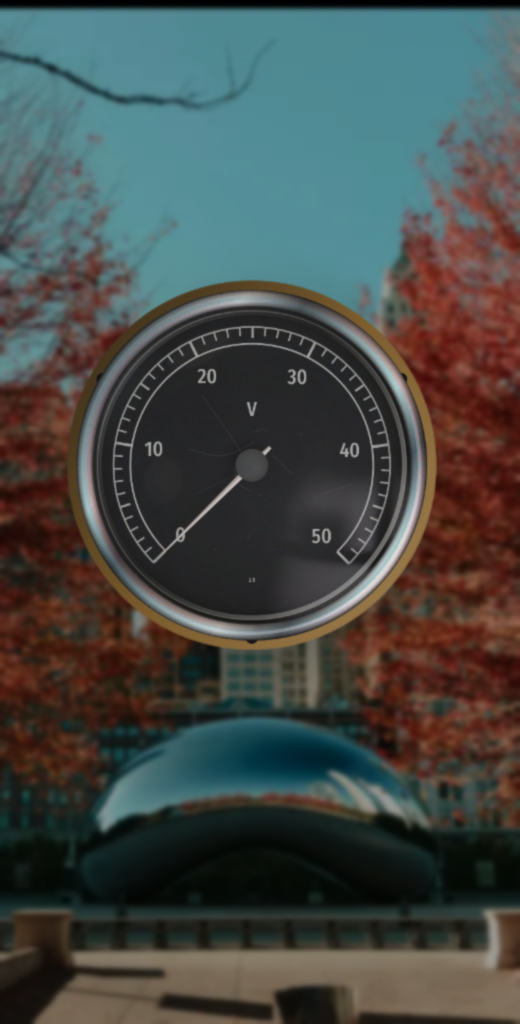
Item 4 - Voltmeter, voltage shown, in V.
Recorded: 0 V
